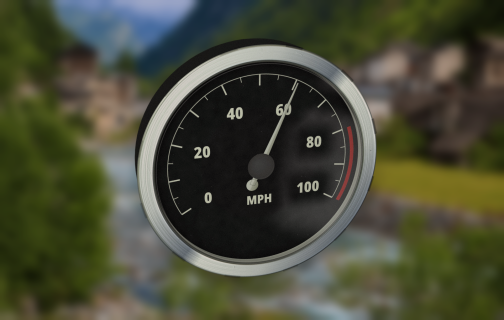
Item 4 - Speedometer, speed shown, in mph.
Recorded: 60 mph
